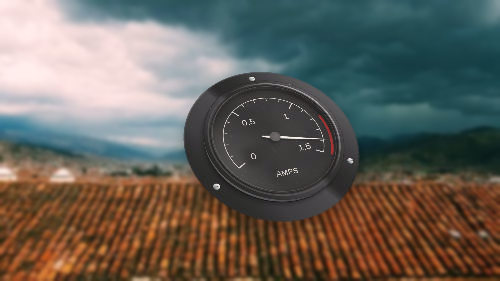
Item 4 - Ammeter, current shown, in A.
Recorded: 1.4 A
